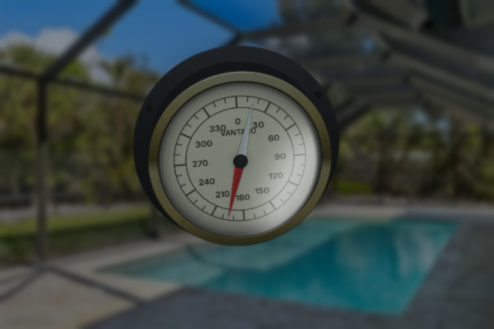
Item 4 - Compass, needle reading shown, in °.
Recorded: 195 °
